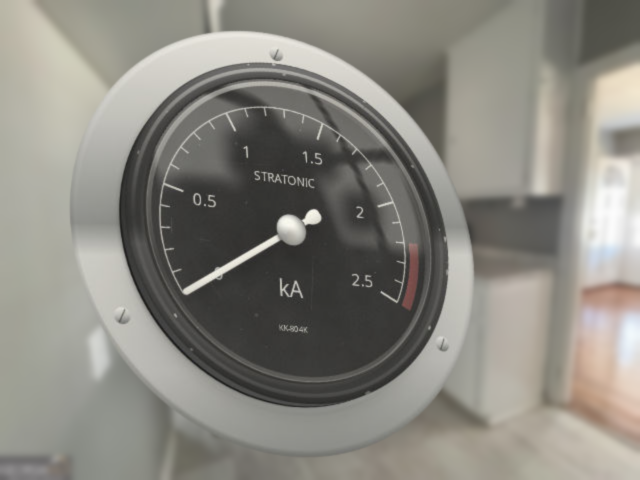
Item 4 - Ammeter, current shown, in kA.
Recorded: 0 kA
